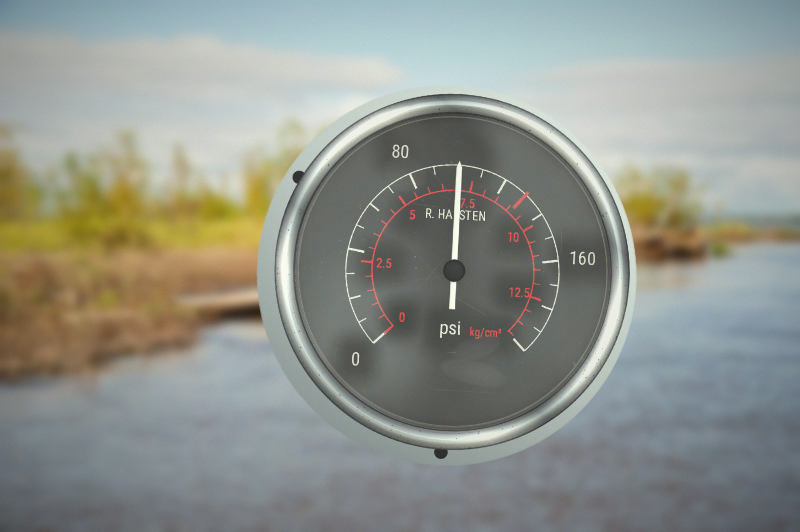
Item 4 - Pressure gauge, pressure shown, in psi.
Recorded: 100 psi
